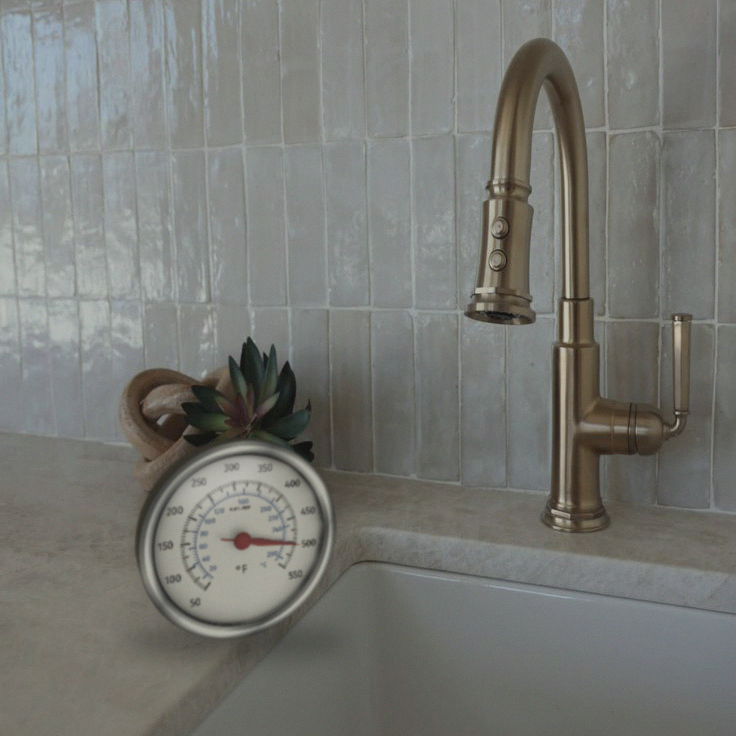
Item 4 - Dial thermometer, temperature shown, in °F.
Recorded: 500 °F
